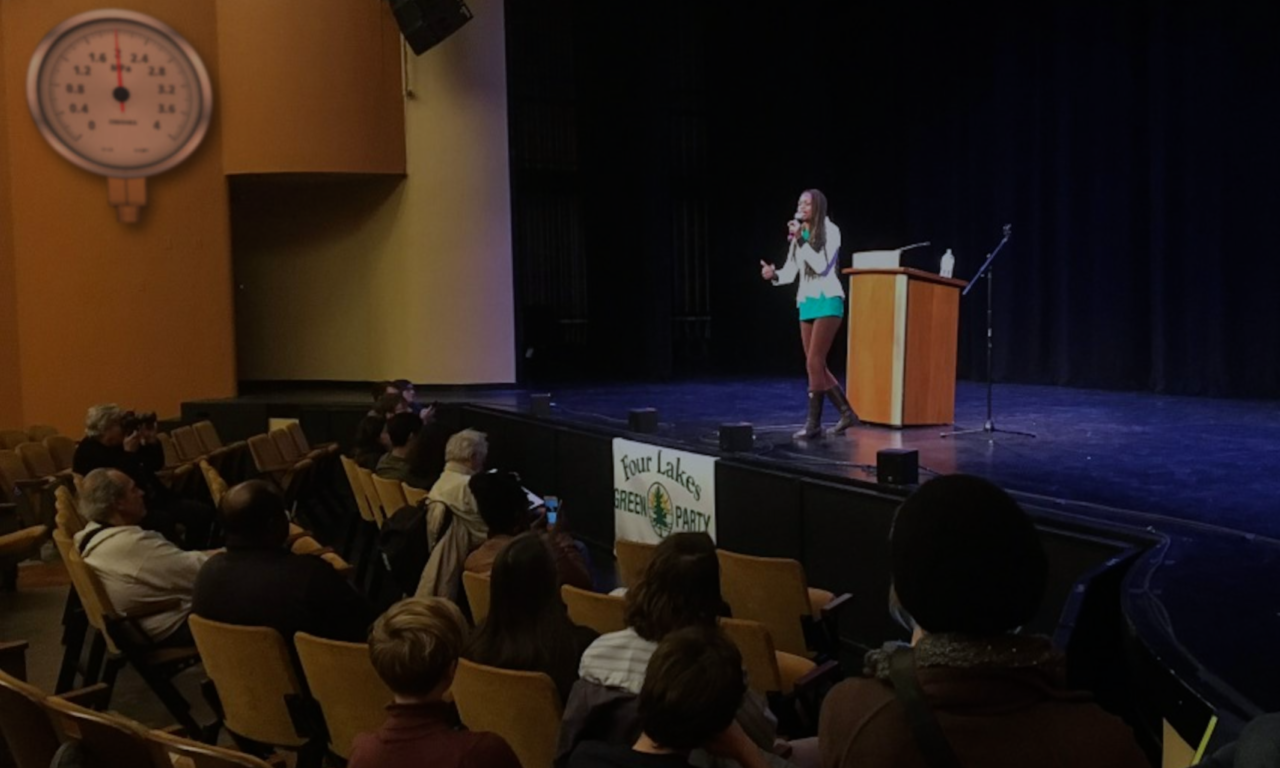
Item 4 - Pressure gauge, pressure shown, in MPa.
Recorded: 2 MPa
